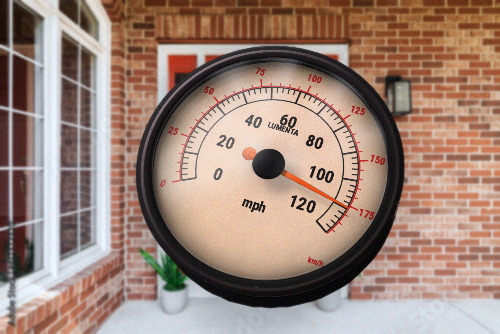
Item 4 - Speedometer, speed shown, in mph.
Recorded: 110 mph
